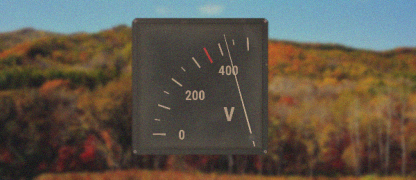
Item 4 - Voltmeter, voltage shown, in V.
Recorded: 425 V
